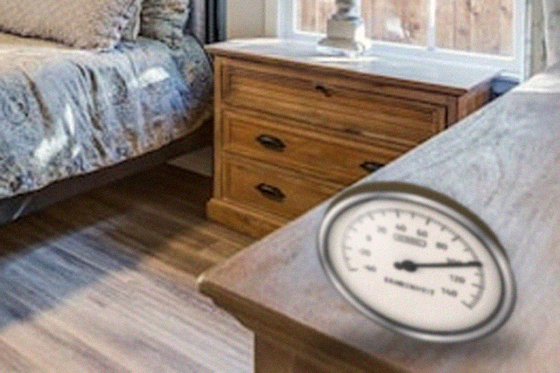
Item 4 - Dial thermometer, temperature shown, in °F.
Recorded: 100 °F
